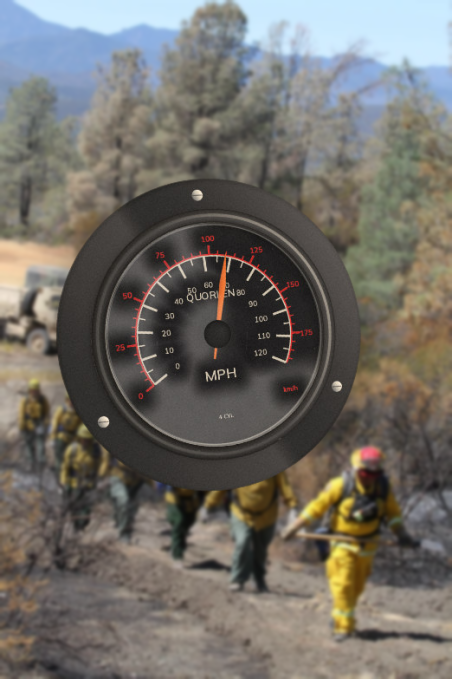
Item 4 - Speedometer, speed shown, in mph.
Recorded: 67.5 mph
